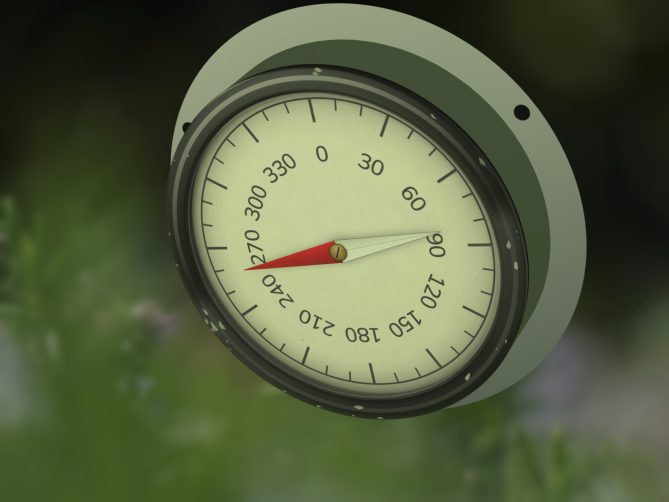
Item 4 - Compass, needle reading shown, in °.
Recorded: 260 °
